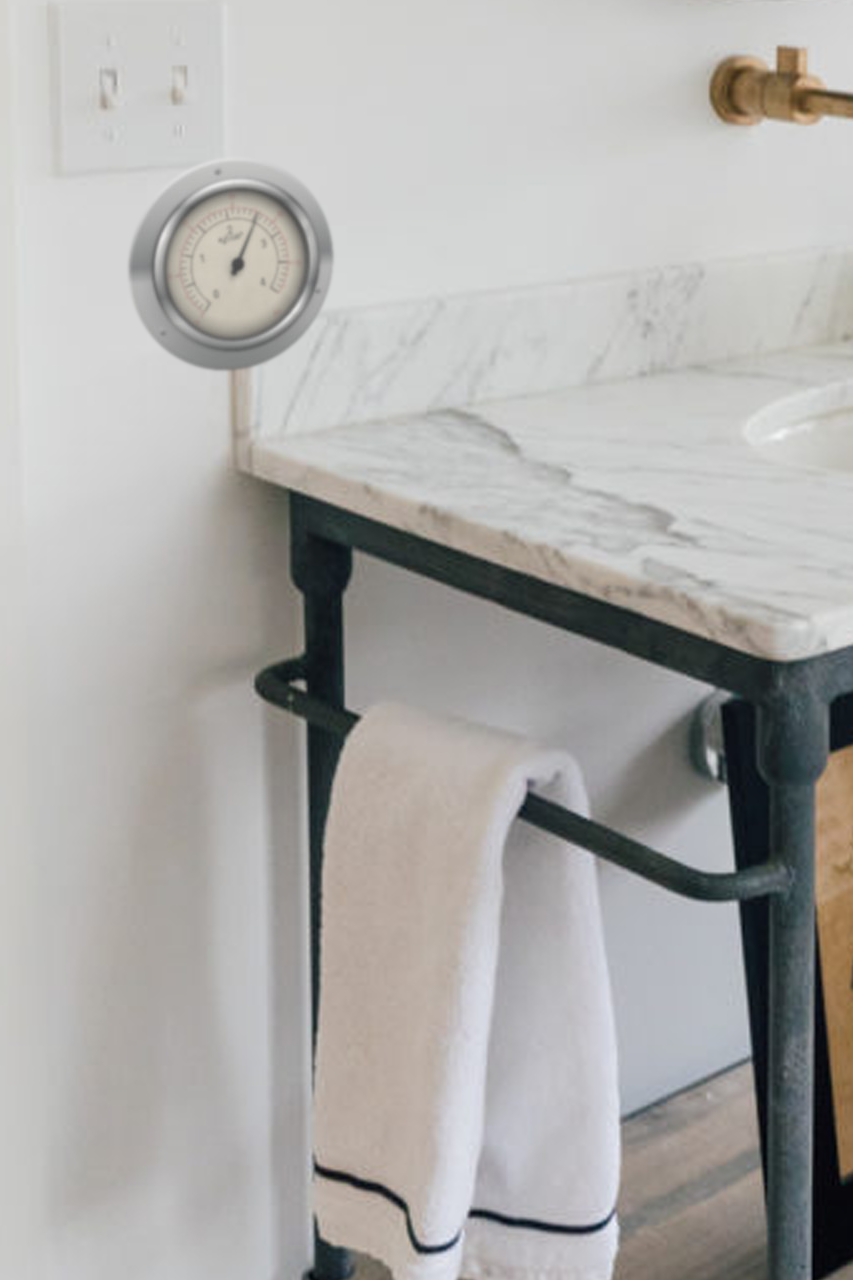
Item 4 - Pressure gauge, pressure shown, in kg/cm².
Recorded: 2.5 kg/cm²
